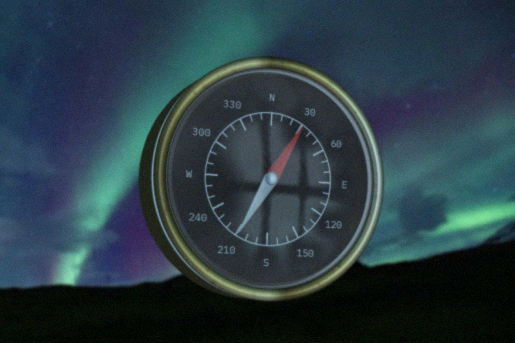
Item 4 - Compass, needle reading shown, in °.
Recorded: 30 °
